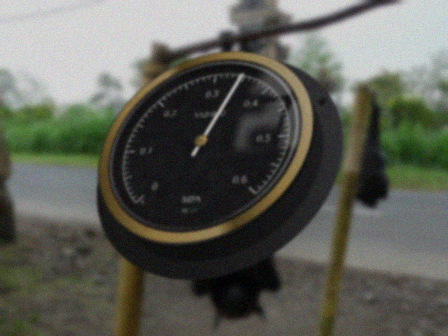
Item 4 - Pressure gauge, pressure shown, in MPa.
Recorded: 0.35 MPa
